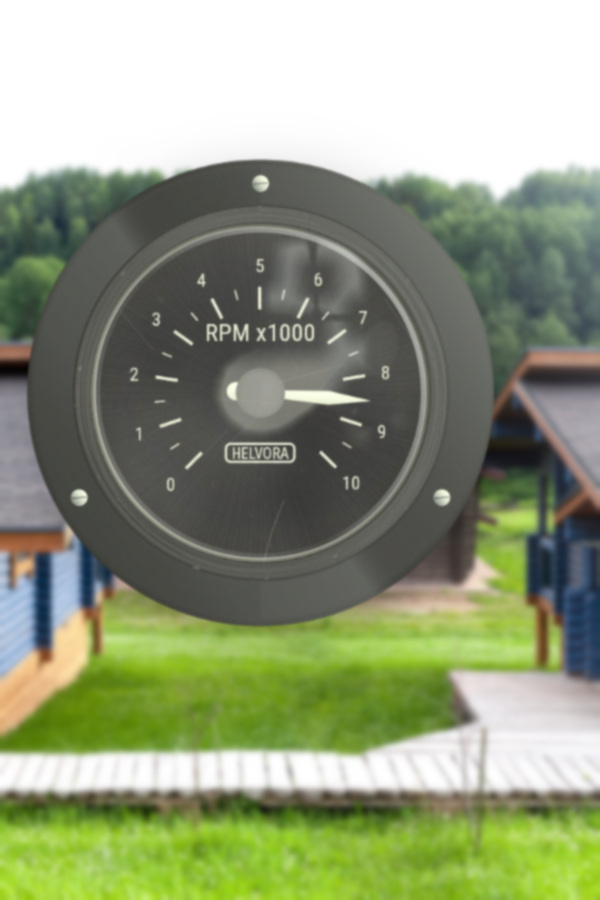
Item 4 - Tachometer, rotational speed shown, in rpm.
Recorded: 8500 rpm
